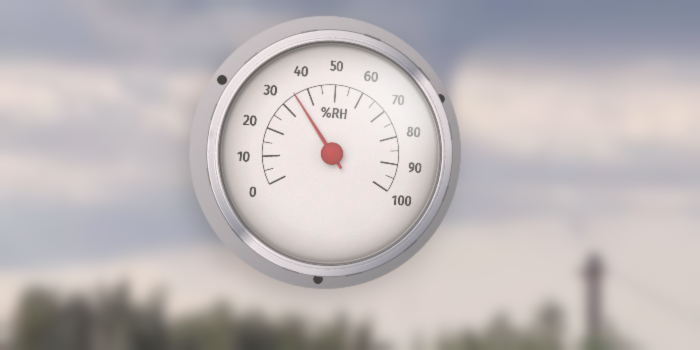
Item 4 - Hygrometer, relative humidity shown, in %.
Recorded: 35 %
